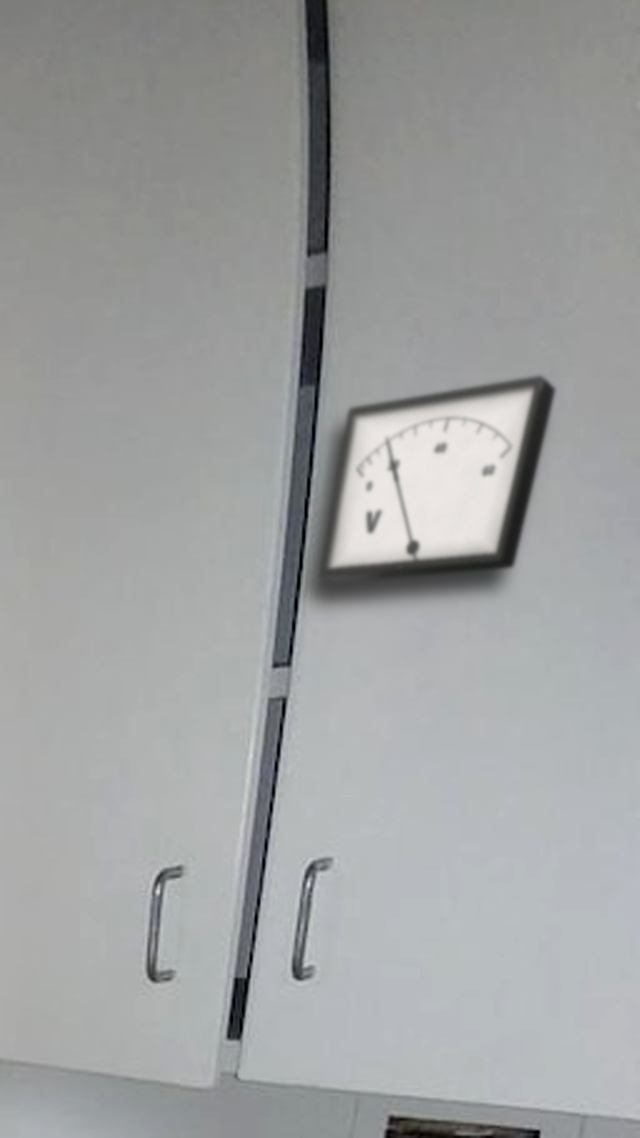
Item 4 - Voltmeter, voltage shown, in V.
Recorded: 20 V
